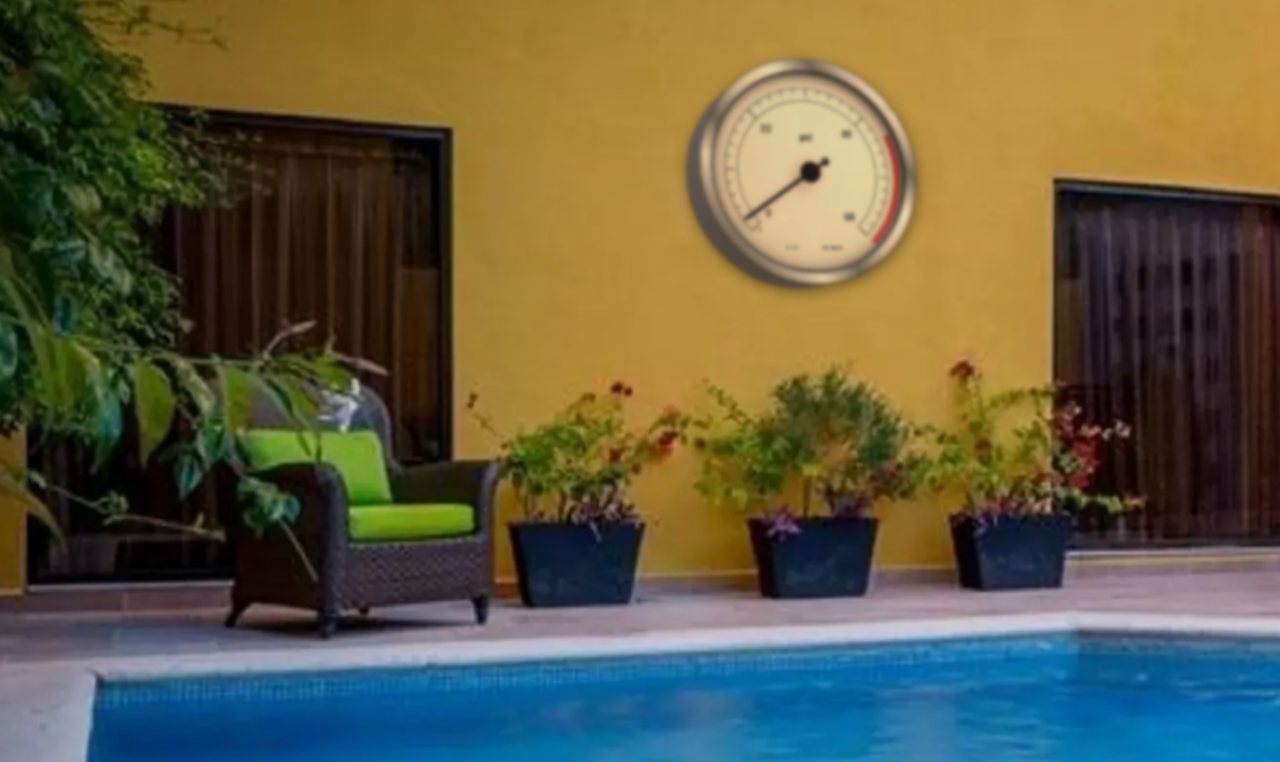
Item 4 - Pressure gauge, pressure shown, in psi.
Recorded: 2 psi
